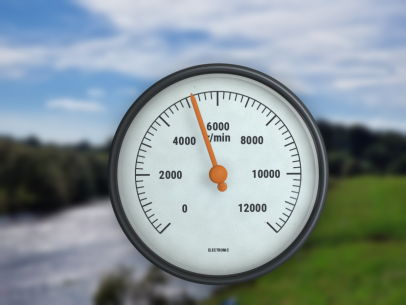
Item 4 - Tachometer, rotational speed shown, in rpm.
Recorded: 5200 rpm
